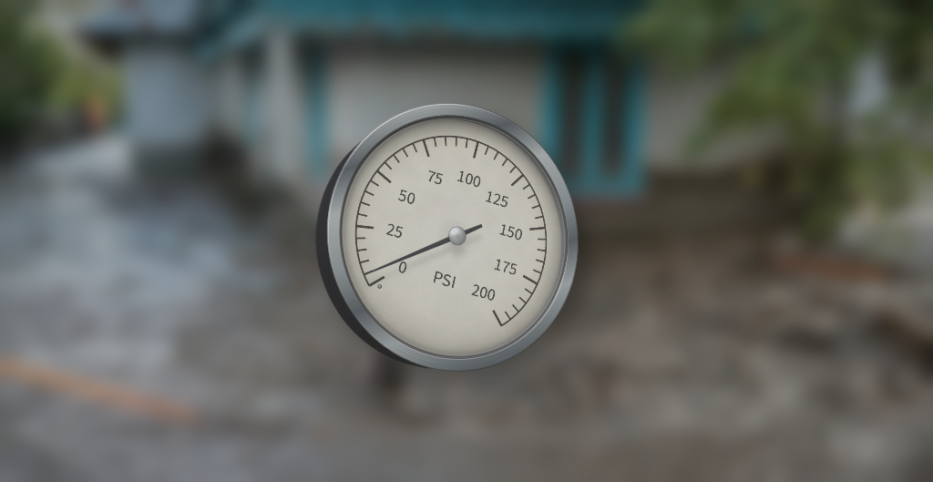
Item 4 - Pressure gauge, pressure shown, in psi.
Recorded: 5 psi
